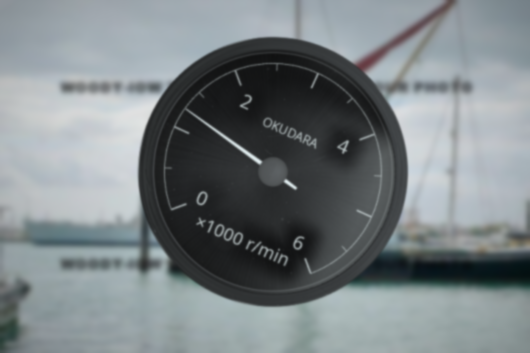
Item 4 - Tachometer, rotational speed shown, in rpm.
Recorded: 1250 rpm
